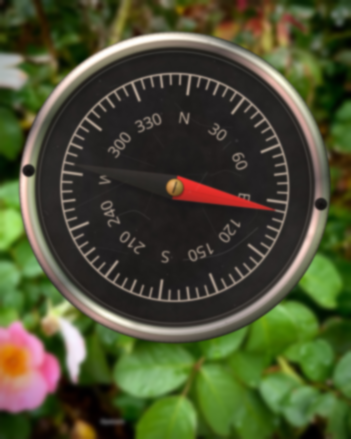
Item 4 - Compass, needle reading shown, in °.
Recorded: 95 °
